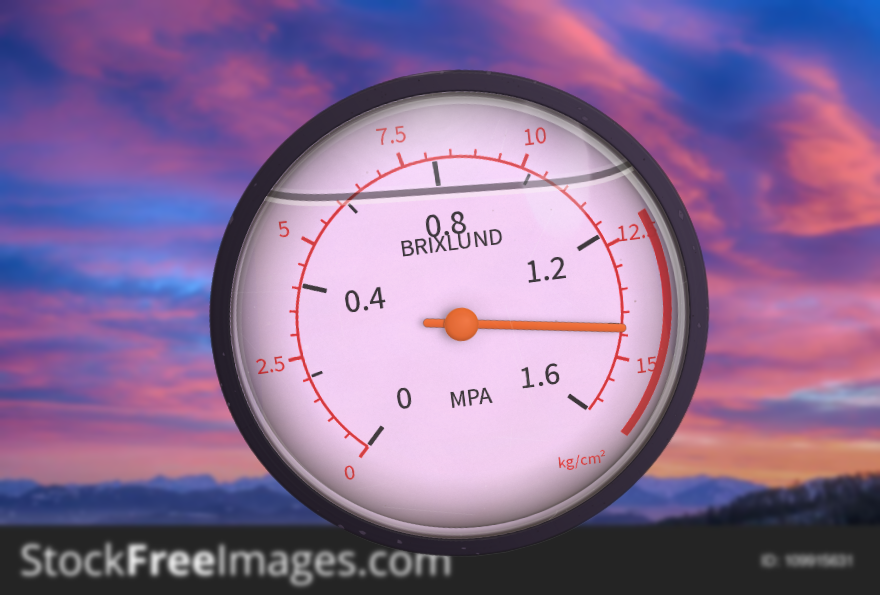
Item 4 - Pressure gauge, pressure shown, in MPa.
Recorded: 1.4 MPa
